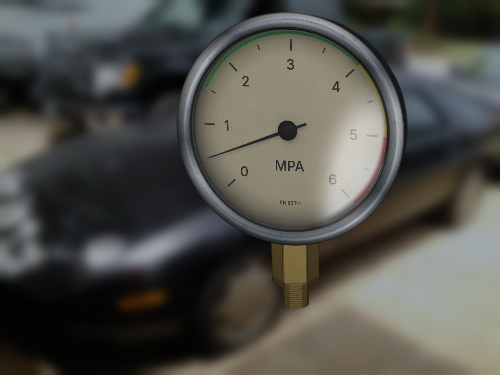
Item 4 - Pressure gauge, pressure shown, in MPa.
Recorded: 0.5 MPa
